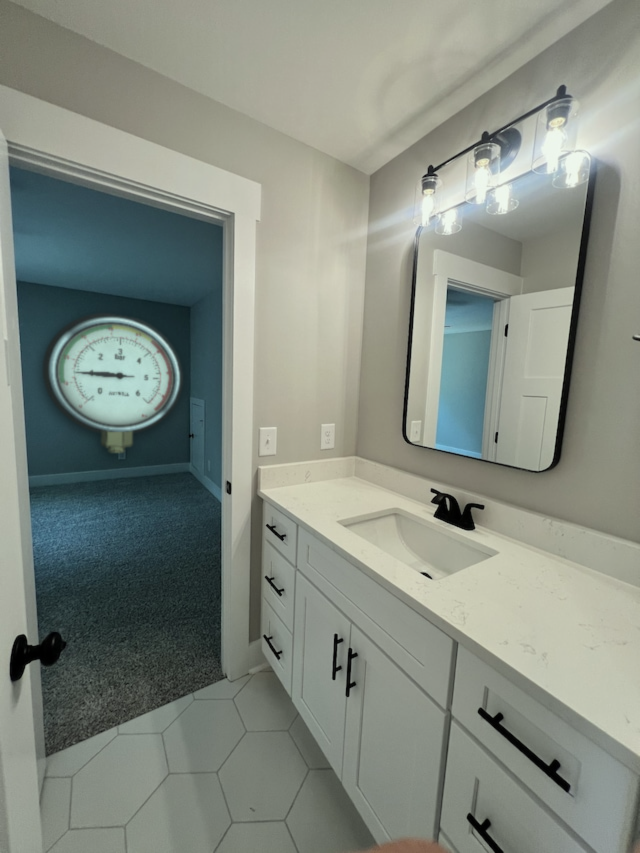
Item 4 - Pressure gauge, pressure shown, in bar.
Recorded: 1 bar
